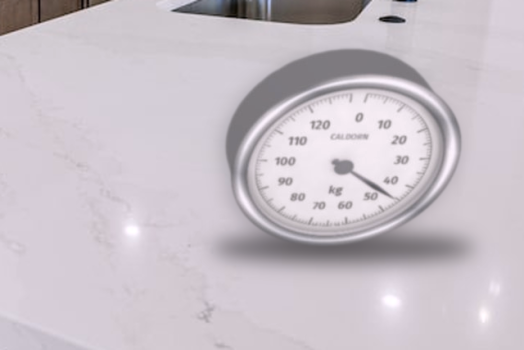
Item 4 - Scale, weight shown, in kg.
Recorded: 45 kg
